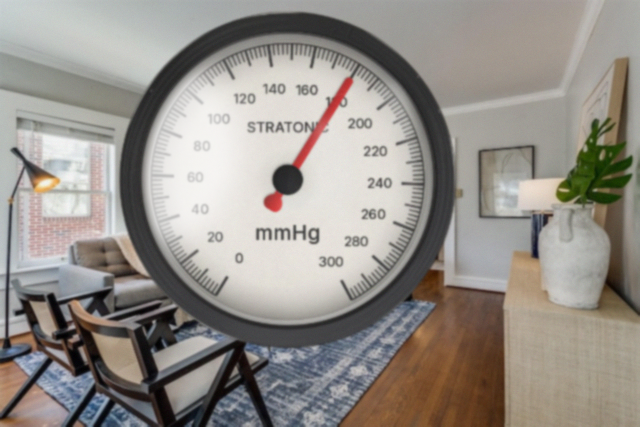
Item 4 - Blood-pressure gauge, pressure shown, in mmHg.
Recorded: 180 mmHg
